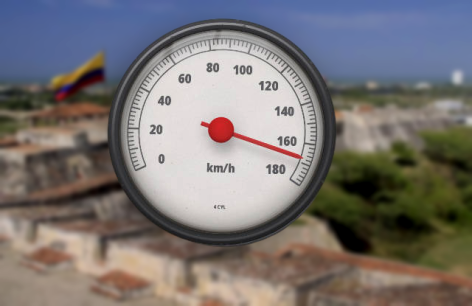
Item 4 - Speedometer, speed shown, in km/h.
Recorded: 168 km/h
